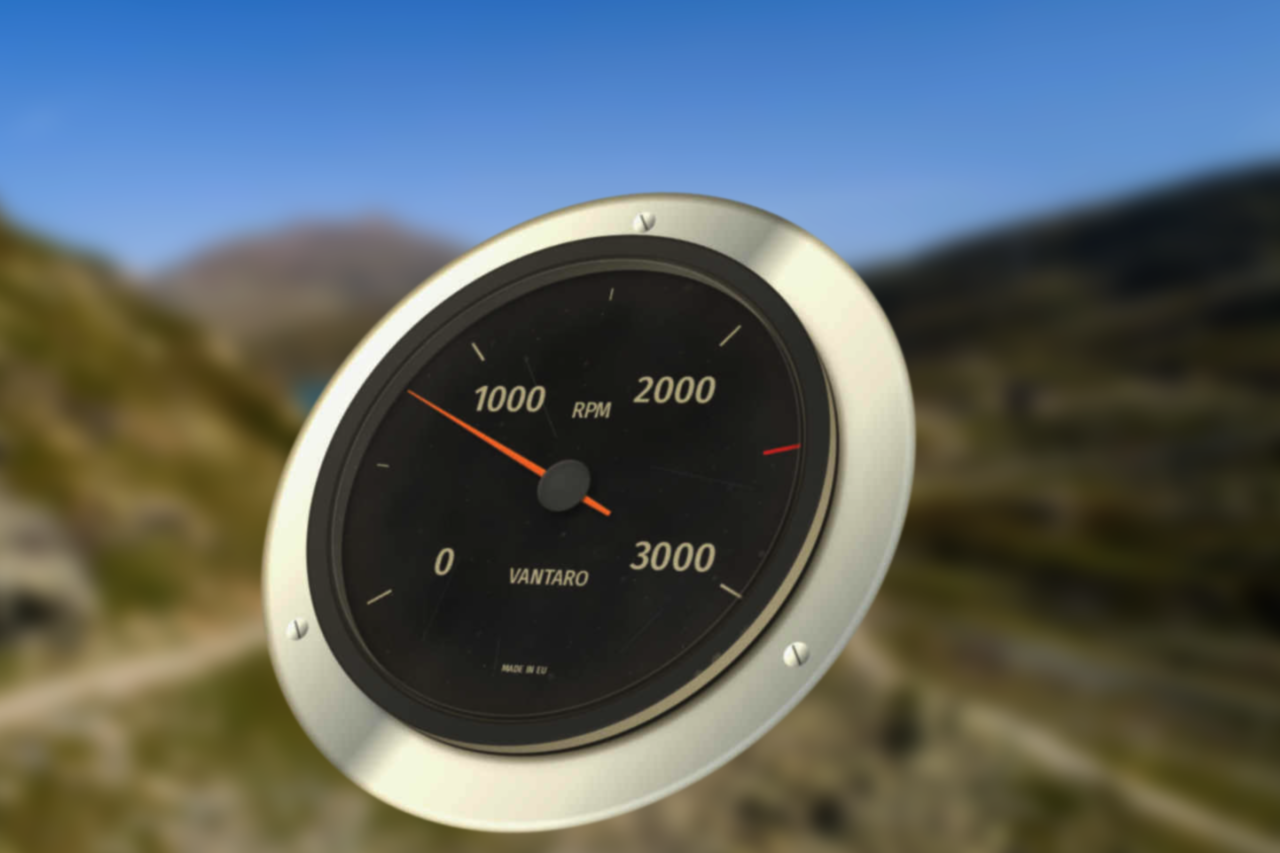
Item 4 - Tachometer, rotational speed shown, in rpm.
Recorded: 750 rpm
